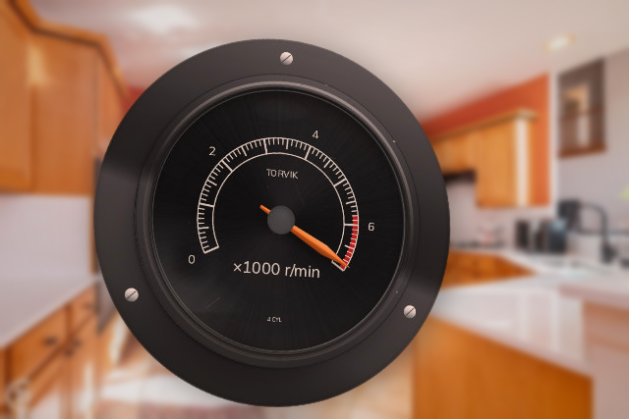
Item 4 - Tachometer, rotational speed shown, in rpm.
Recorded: 6900 rpm
